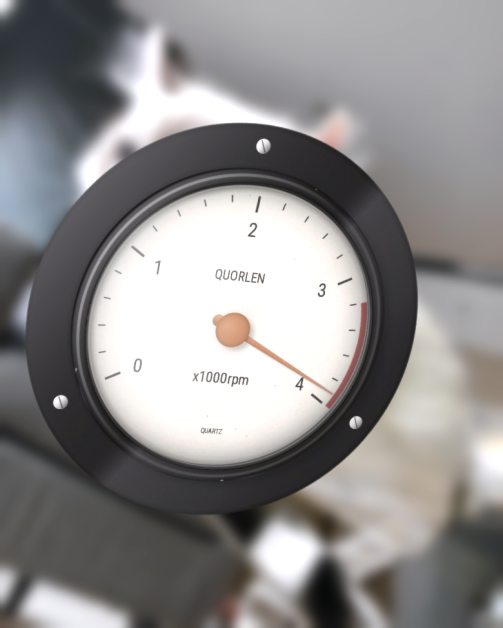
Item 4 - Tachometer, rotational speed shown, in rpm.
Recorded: 3900 rpm
